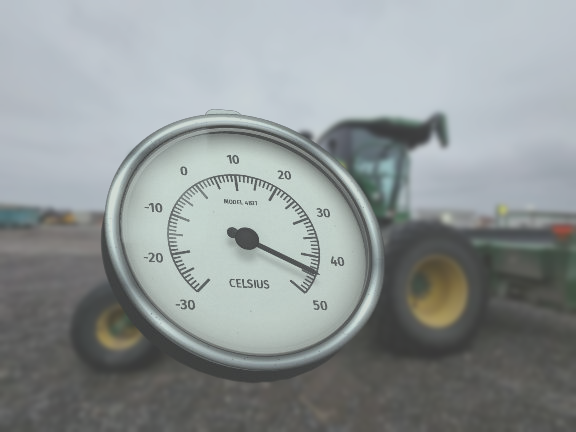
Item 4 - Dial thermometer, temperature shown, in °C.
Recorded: 45 °C
